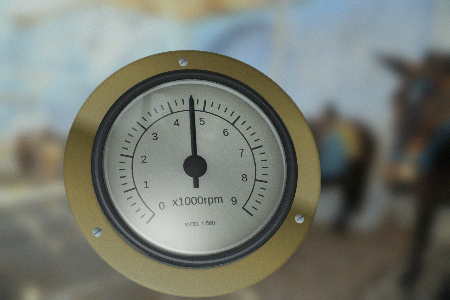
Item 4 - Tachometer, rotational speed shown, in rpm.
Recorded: 4600 rpm
